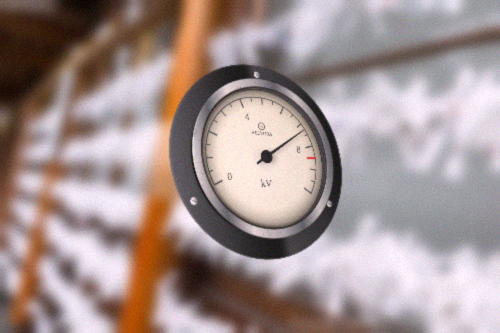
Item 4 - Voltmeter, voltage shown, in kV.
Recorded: 7.25 kV
